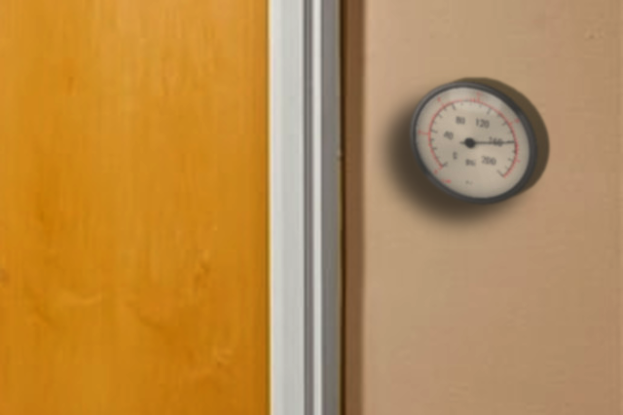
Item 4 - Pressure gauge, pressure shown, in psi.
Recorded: 160 psi
